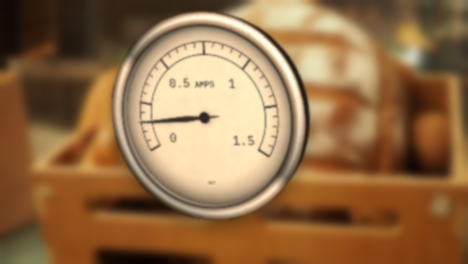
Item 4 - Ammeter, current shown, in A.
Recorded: 0.15 A
